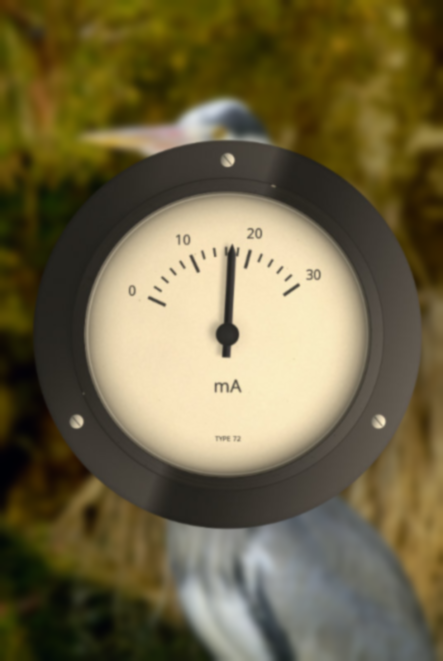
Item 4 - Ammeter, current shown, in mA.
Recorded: 17 mA
